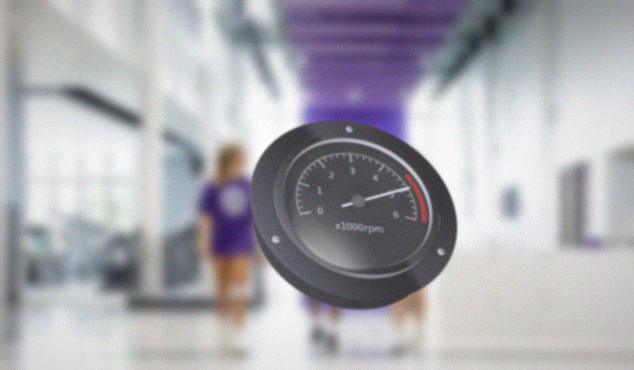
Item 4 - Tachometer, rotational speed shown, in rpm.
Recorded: 5000 rpm
